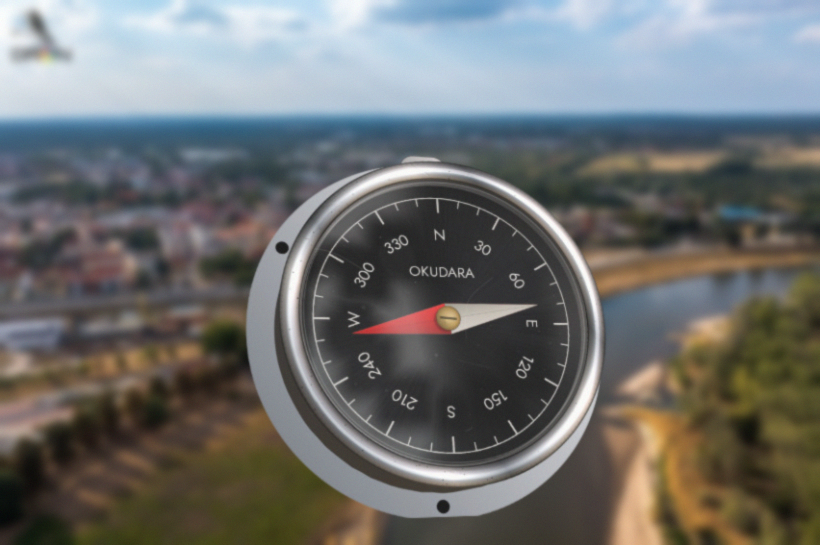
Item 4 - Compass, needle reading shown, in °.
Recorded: 260 °
